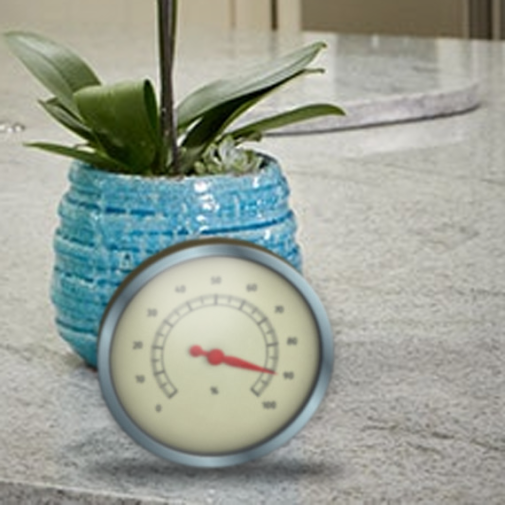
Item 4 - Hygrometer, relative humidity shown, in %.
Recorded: 90 %
